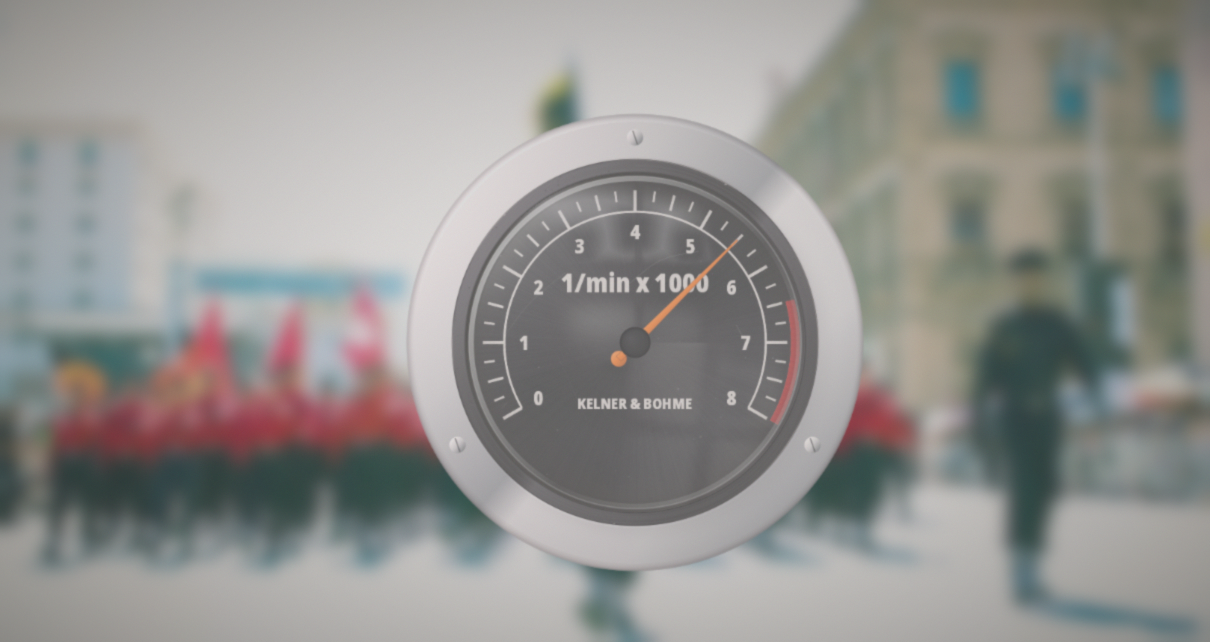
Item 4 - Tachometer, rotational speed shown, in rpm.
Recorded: 5500 rpm
